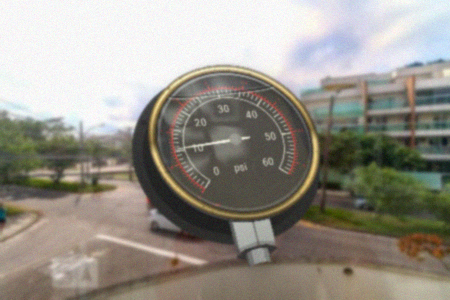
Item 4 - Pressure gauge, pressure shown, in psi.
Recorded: 10 psi
